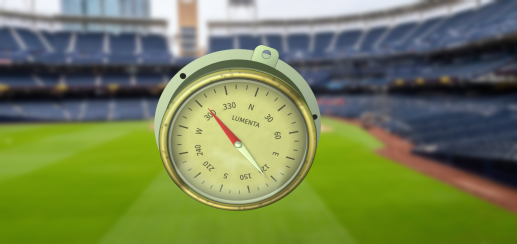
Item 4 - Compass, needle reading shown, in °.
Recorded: 305 °
